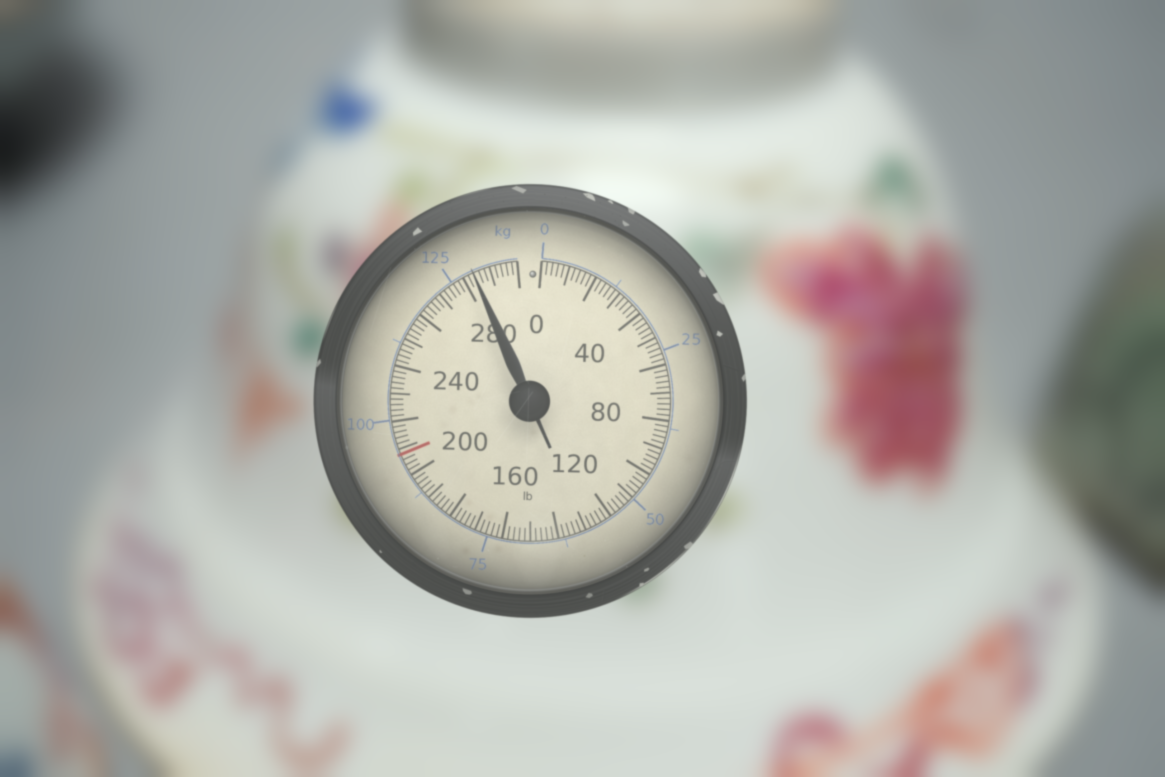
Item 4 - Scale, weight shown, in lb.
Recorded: 284 lb
